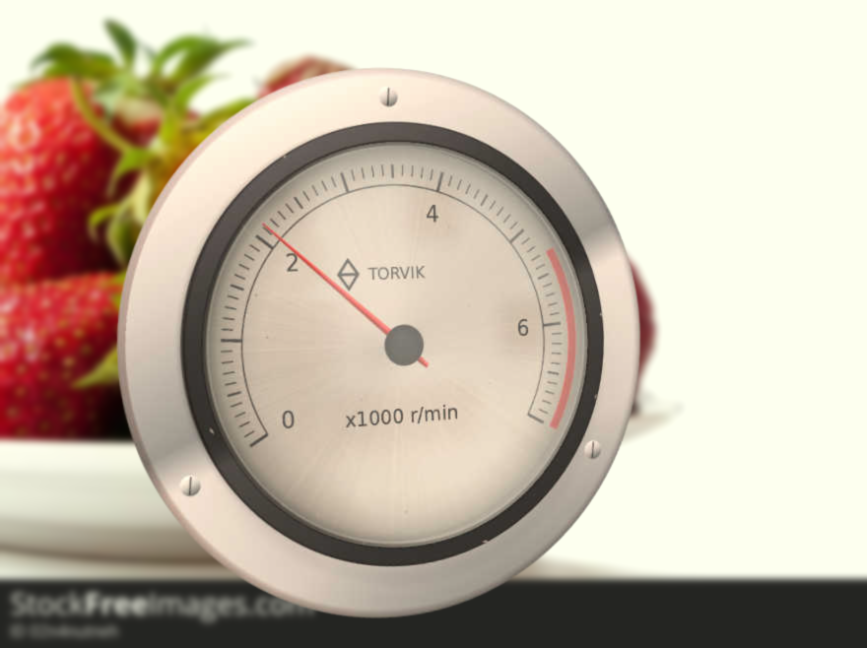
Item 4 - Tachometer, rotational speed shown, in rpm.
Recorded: 2100 rpm
